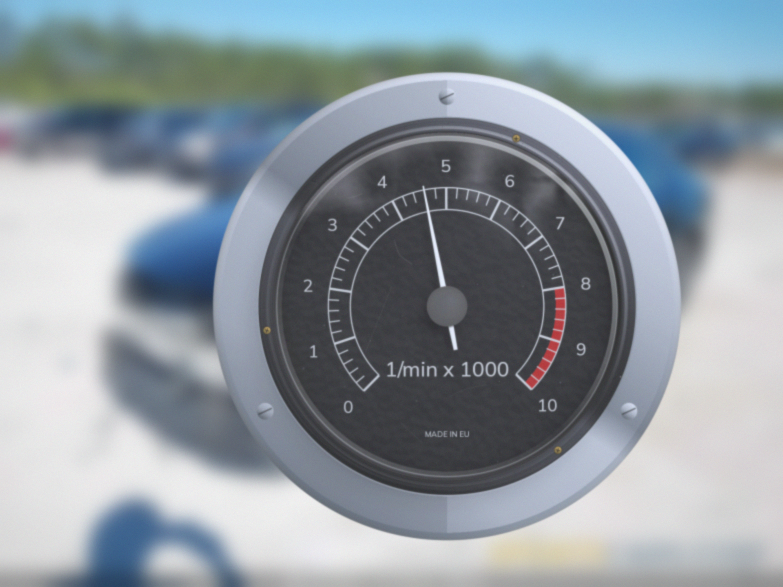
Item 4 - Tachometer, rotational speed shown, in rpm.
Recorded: 4600 rpm
